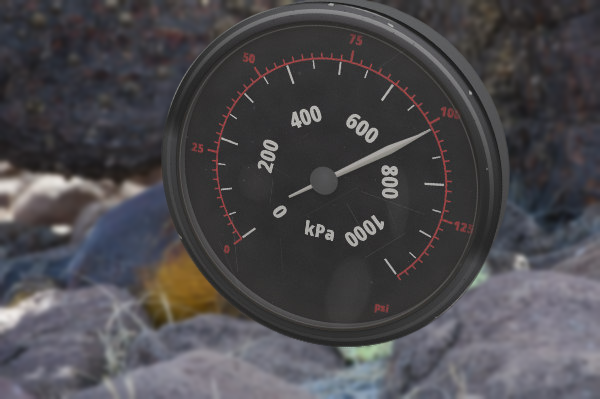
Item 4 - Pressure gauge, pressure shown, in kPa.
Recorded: 700 kPa
